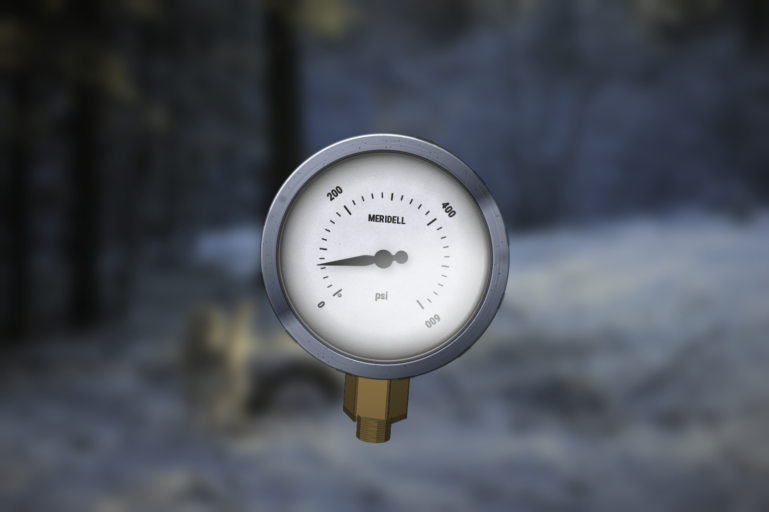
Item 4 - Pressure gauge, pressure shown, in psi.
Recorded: 70 psi
